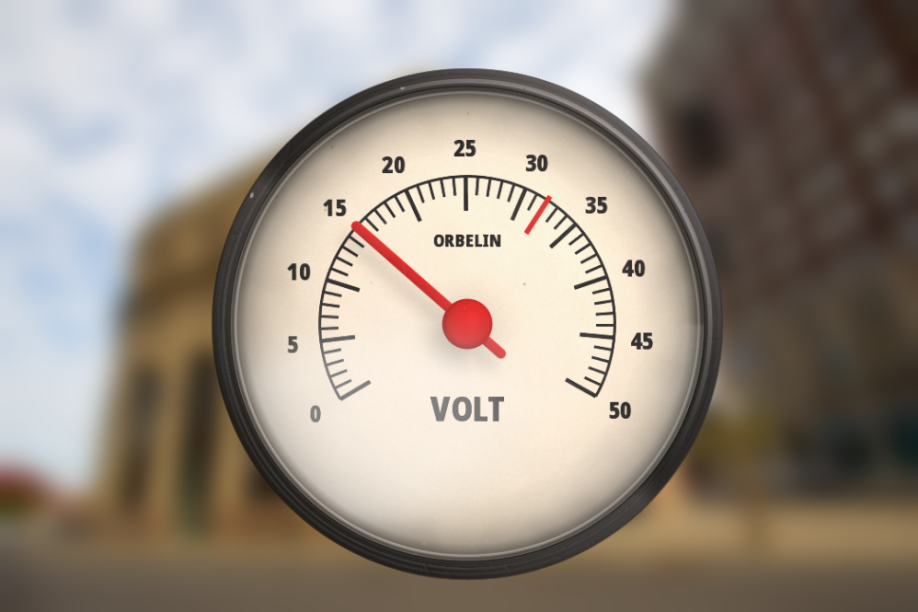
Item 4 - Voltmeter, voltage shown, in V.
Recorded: 15 V
